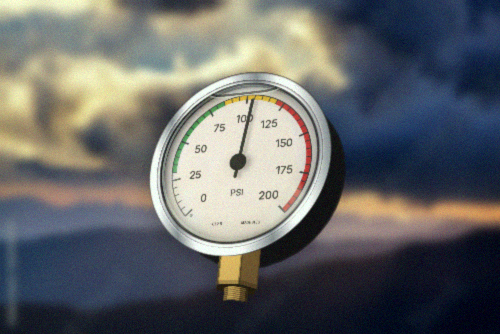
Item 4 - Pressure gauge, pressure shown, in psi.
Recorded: 105 psi
